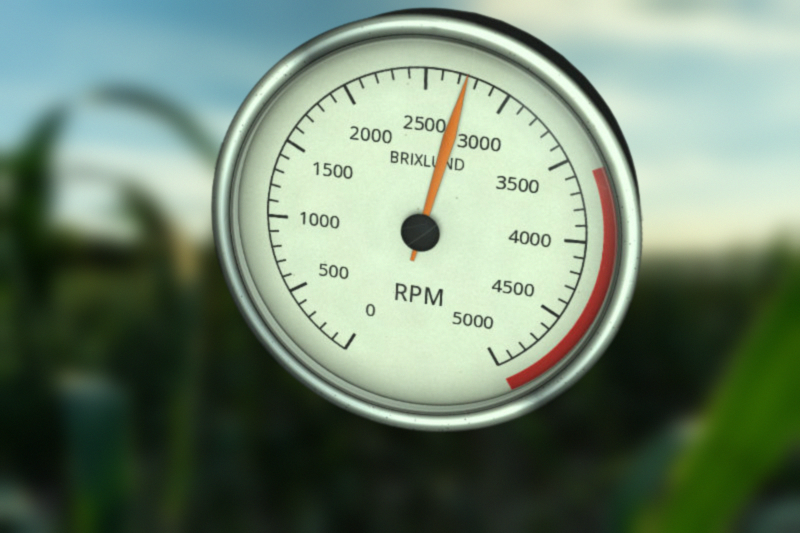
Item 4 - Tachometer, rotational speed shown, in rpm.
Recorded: 2750 rpm
